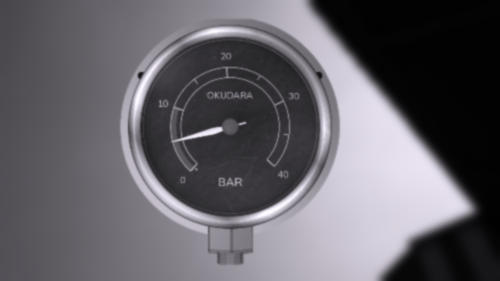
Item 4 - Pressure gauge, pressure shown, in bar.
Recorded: 5 bar
